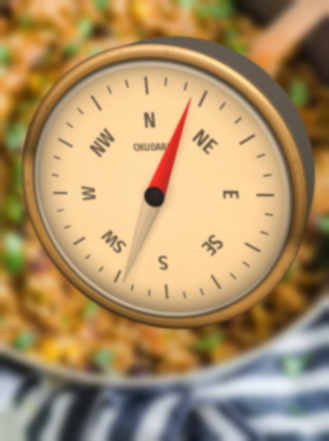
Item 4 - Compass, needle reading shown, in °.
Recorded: 25 °
